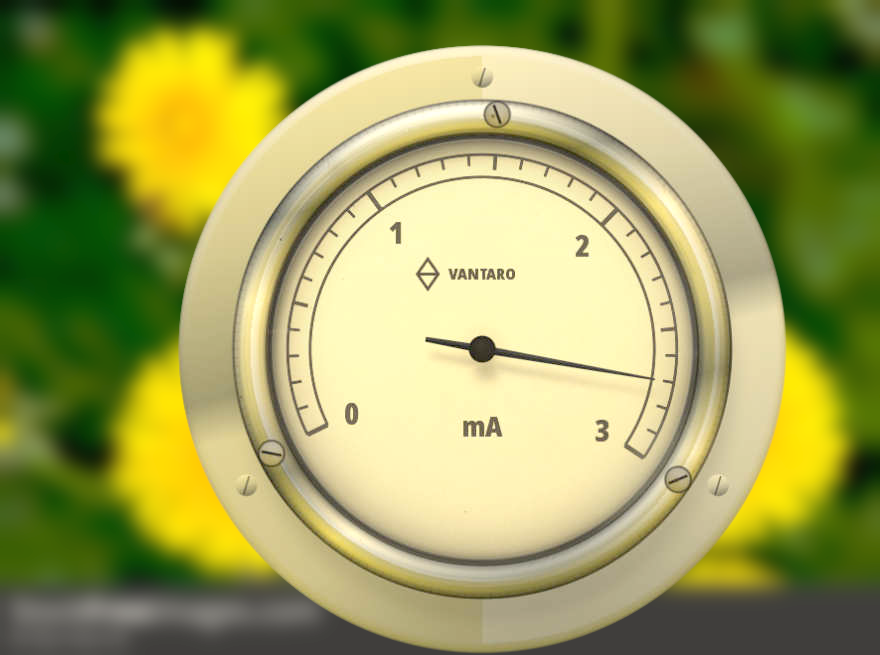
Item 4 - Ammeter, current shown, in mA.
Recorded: 2.7 mA
